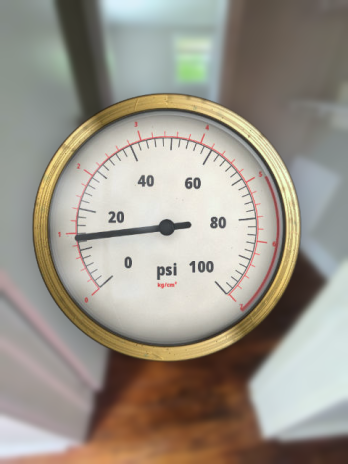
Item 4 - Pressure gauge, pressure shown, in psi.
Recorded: 13 psi
